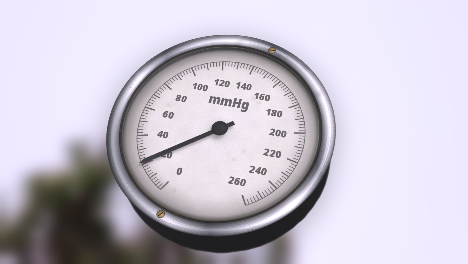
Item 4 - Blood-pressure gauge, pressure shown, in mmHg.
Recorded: 20 mmHg
